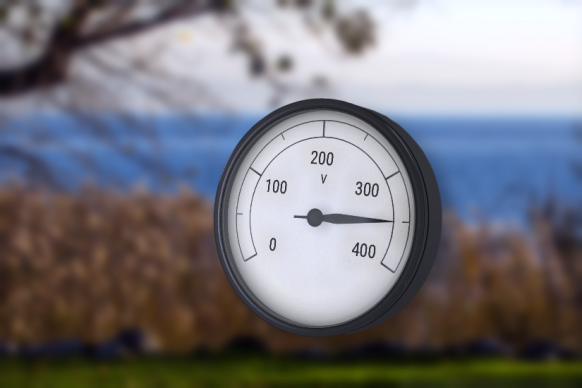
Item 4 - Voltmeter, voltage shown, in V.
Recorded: 350 V
